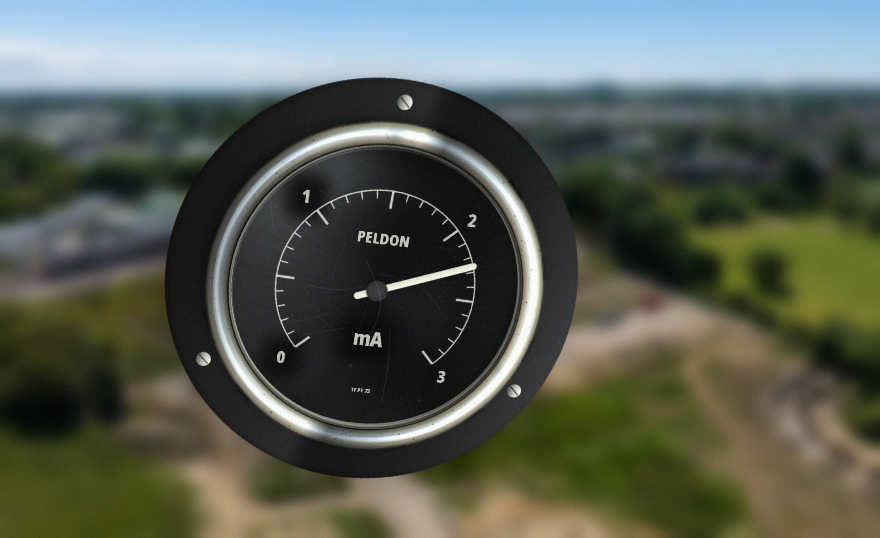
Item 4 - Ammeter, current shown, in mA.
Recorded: 2.25 mA
